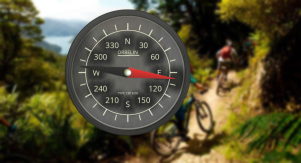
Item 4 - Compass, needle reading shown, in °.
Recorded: 97.5 °
